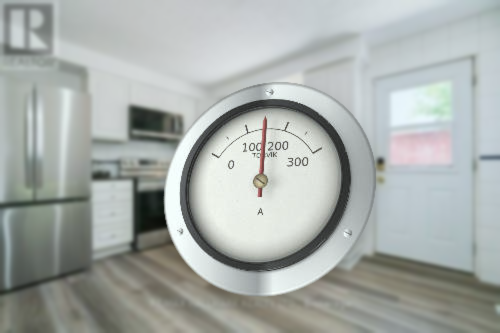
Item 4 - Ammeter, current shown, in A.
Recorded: 150 A
